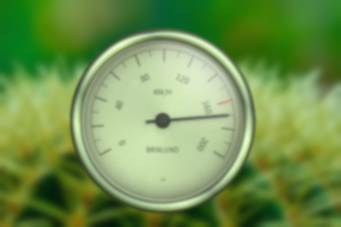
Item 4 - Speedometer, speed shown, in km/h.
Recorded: 170 km/h
